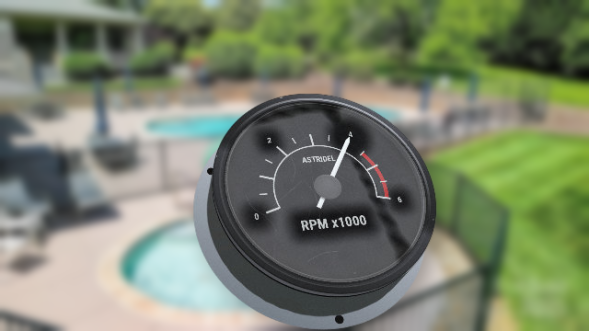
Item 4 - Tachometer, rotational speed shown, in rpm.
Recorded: 4000 rpm
